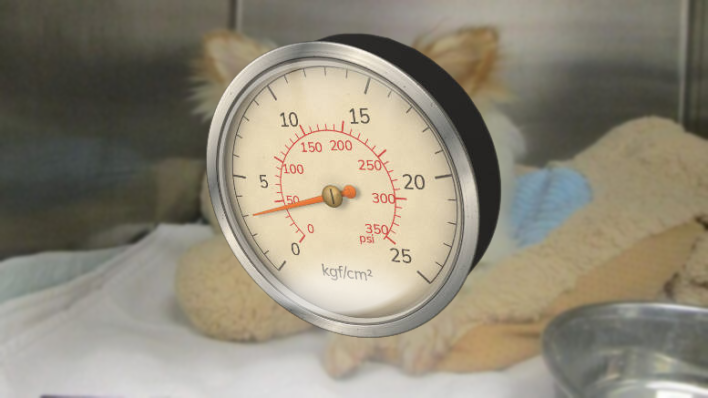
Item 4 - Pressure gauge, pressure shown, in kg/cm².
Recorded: 3 kg/cm²
